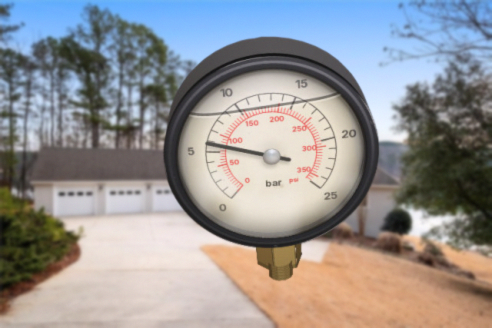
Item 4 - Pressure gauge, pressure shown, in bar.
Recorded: 6 bar
